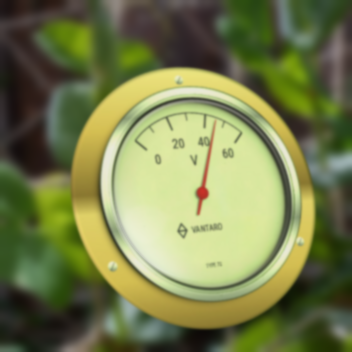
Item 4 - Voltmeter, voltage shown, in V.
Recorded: 45 V
